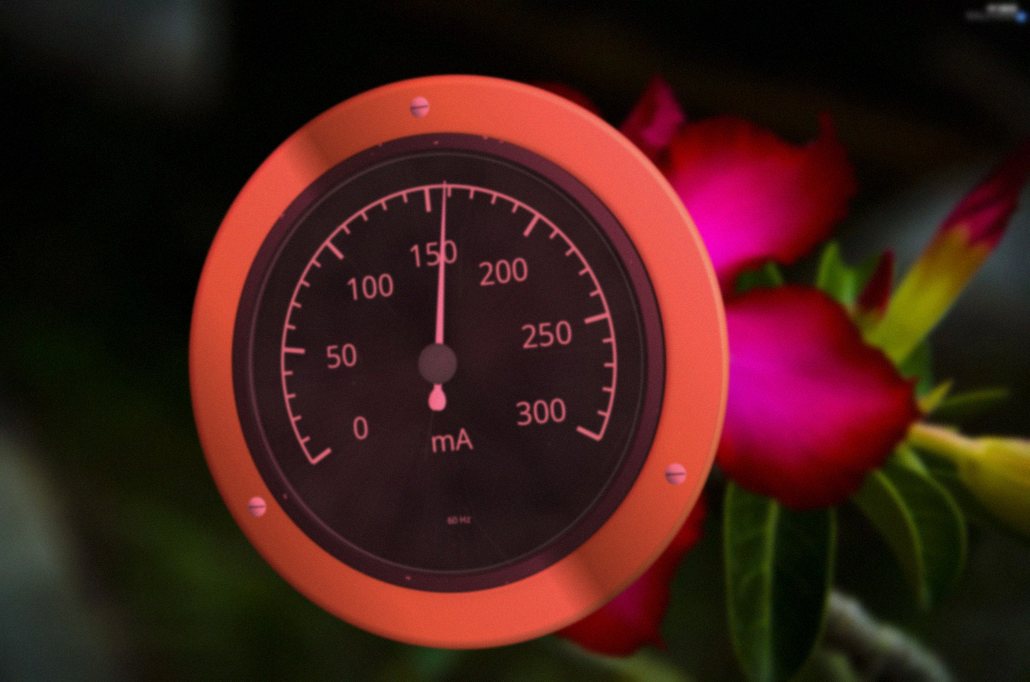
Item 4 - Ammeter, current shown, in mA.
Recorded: 160 mA
